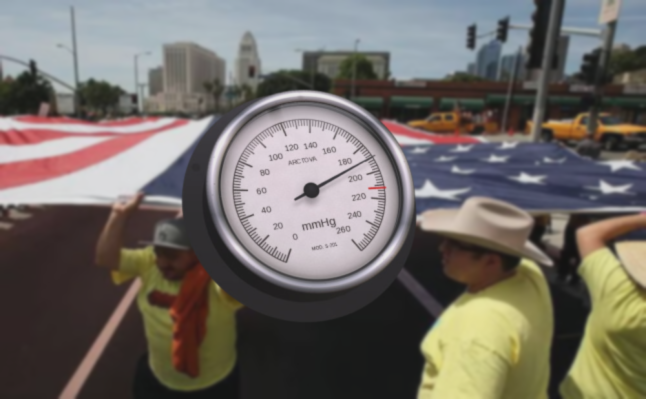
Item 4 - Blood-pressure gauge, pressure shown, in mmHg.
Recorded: 190 mmHg
